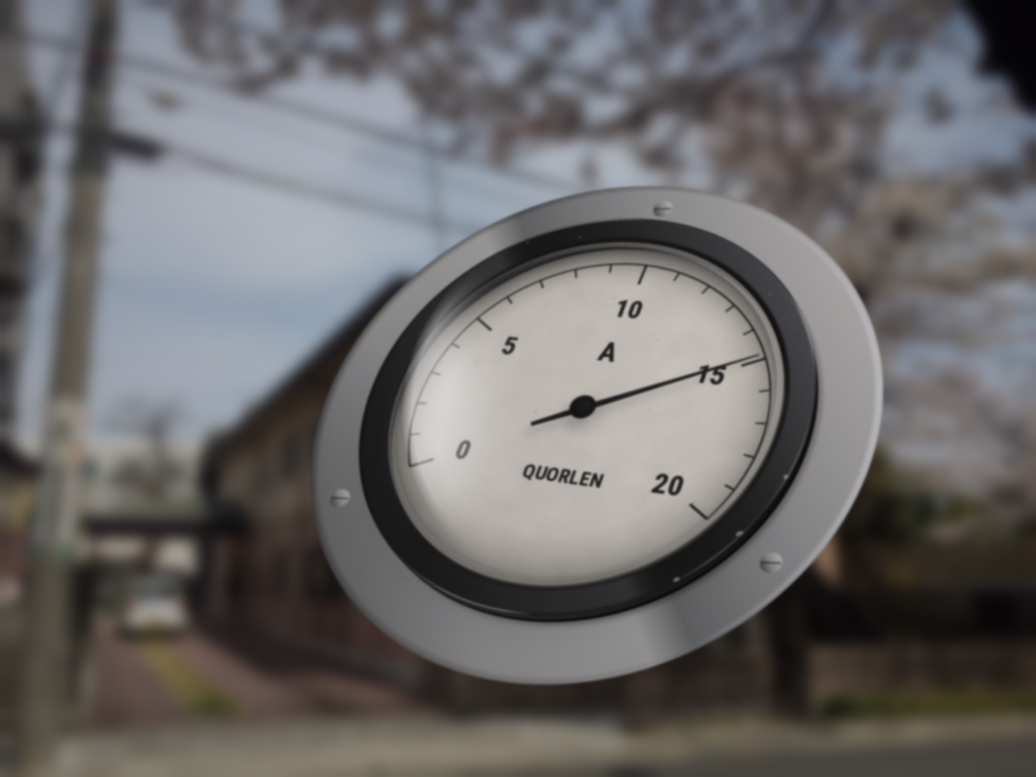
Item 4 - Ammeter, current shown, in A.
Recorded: 15 A
